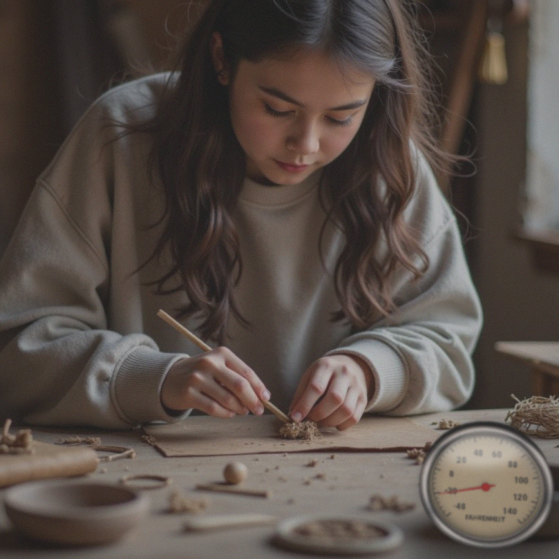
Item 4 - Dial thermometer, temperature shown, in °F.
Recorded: -20 °F
